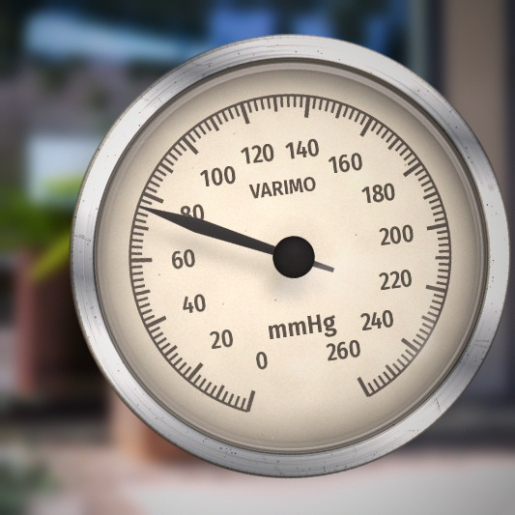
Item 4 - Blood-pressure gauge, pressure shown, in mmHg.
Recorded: 76 mmHg
